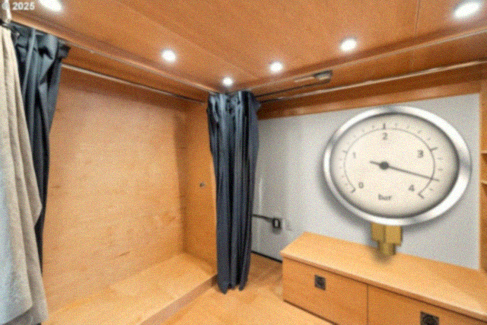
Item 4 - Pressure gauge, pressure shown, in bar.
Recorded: 3.6 bar
